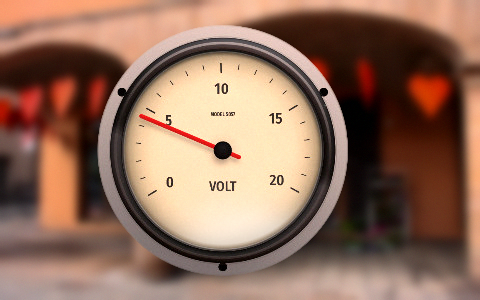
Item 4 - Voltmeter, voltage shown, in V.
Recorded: 4.5 V
